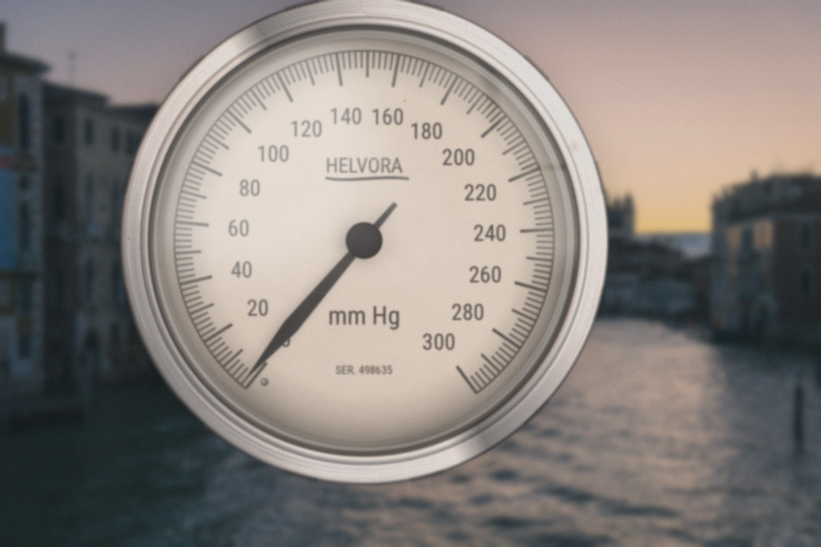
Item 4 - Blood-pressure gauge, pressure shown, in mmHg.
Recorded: 2 mmHg
